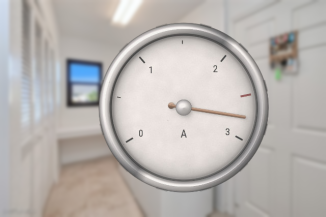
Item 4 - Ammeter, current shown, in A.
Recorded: 2.75 A
